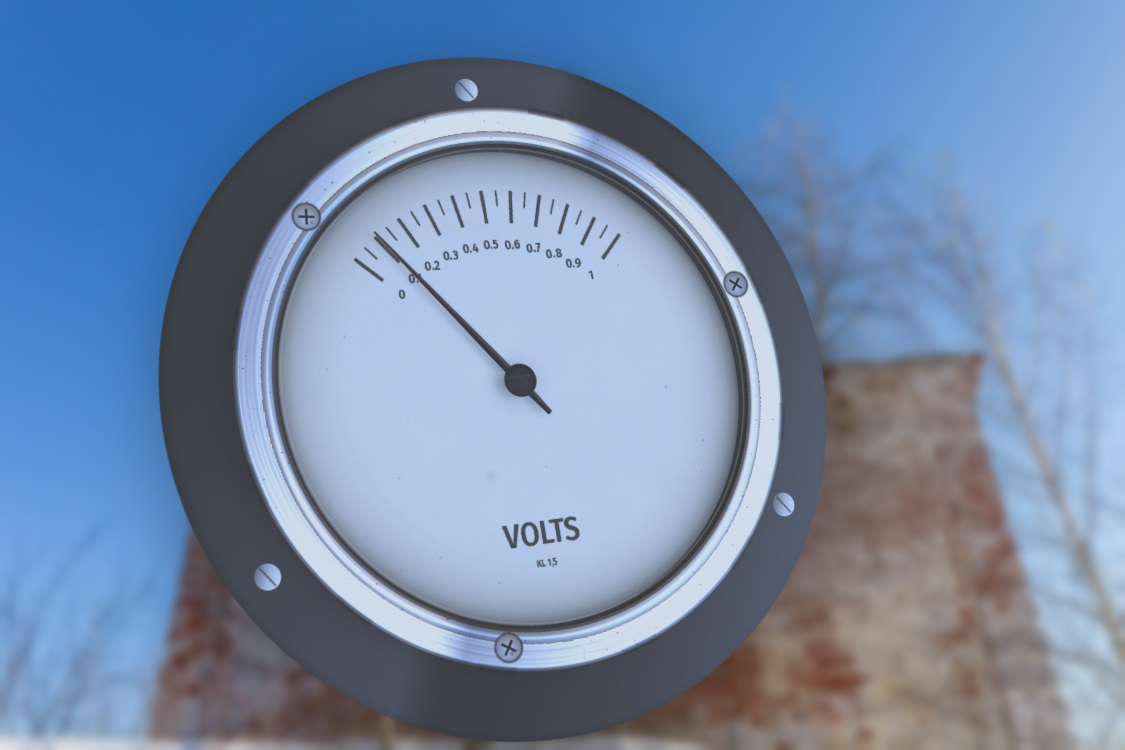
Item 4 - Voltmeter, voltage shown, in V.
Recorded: 0.1 V
